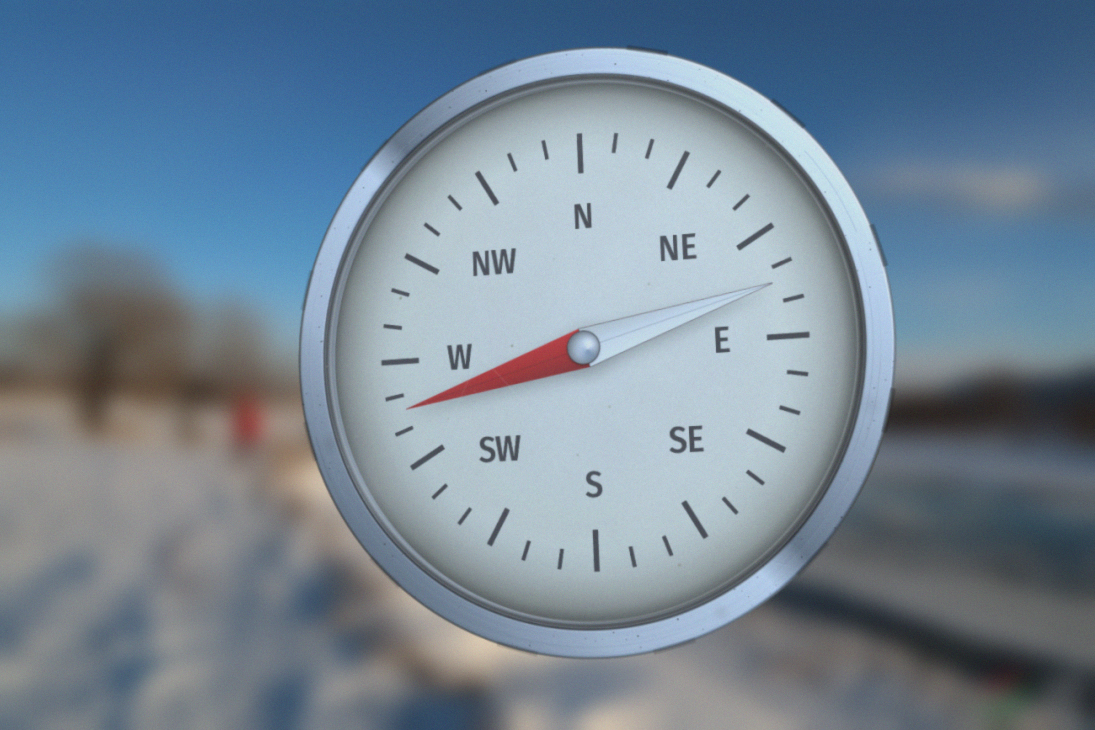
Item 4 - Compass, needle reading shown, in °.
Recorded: 255 °
